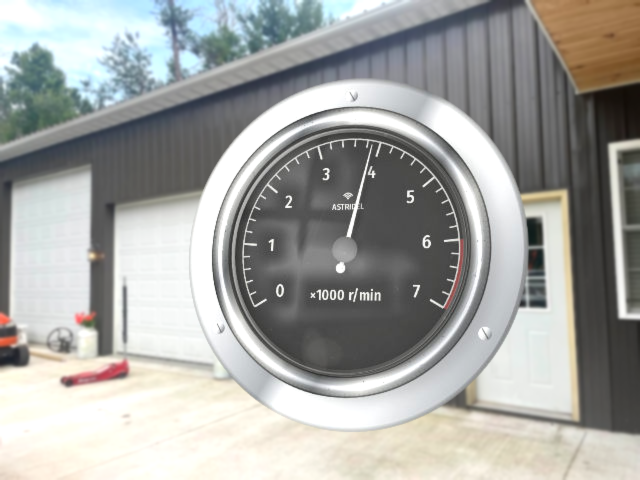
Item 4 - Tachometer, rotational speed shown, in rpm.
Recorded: 3900 rpm
